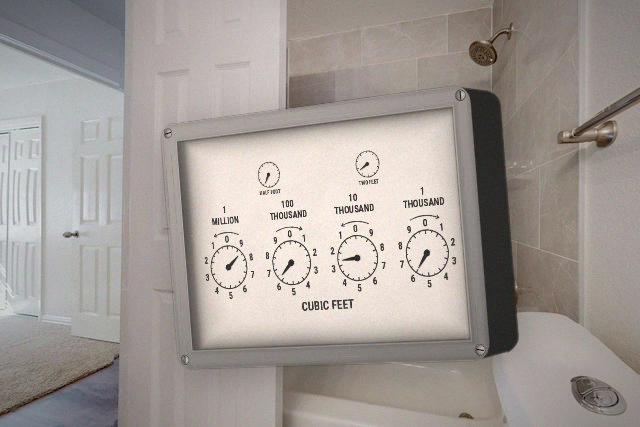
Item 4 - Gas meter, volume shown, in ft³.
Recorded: 862600 ft³
